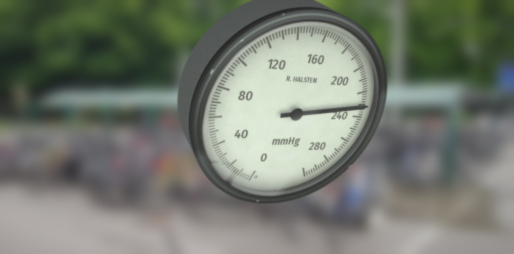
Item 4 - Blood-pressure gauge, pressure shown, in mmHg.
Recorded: 230 mmHg
